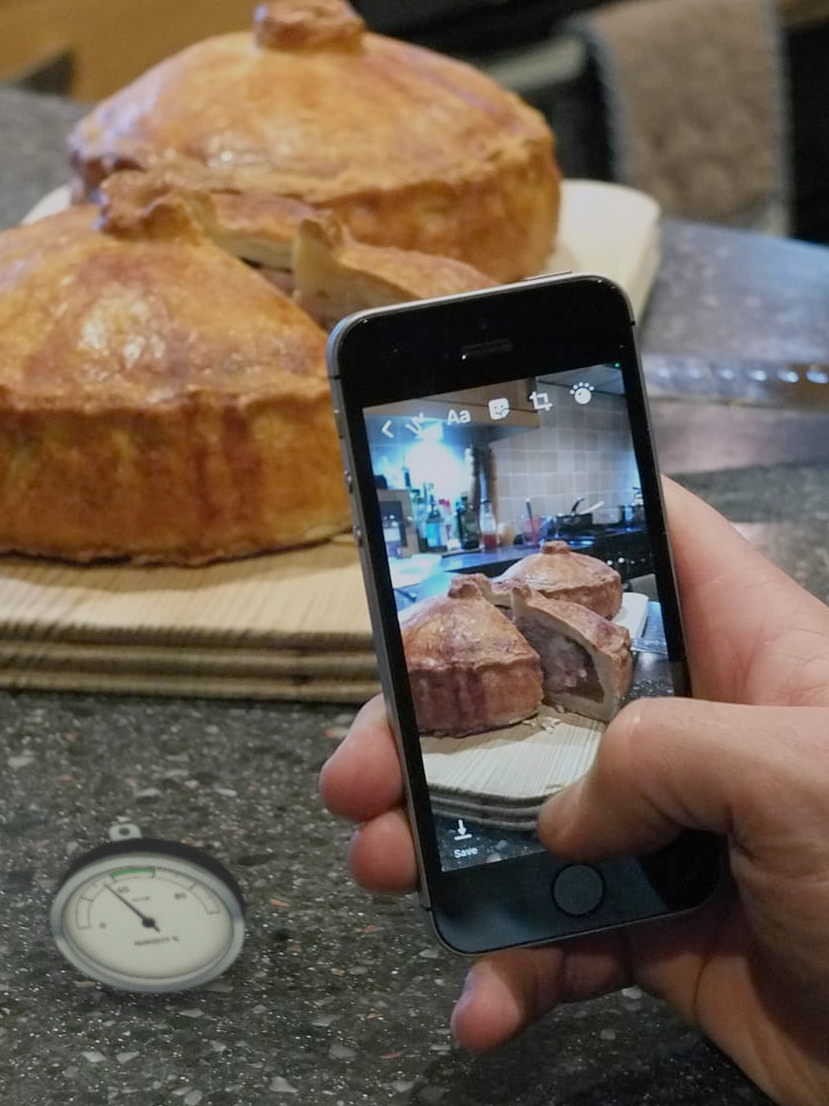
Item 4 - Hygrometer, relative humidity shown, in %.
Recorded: 35 %
